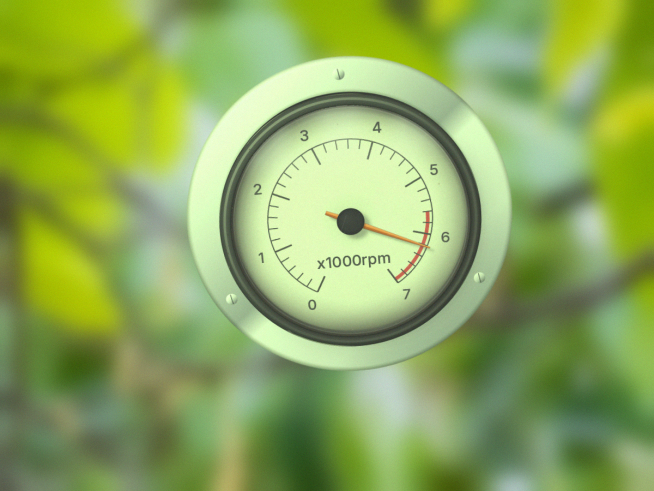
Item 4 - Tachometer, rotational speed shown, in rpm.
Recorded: 6200 rpm
